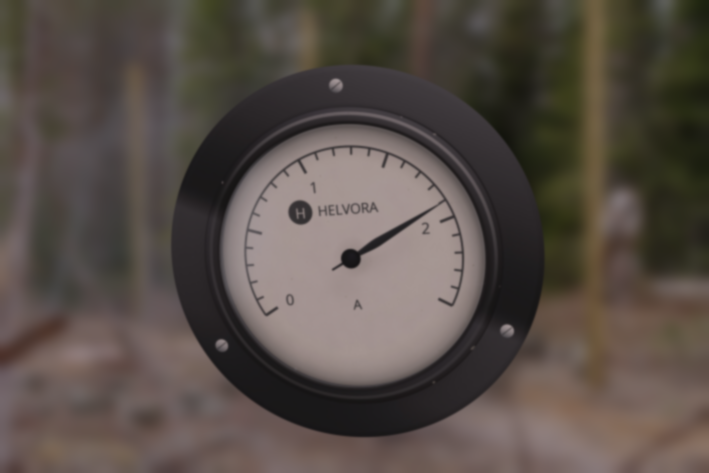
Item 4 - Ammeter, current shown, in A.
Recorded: 1.9 A
